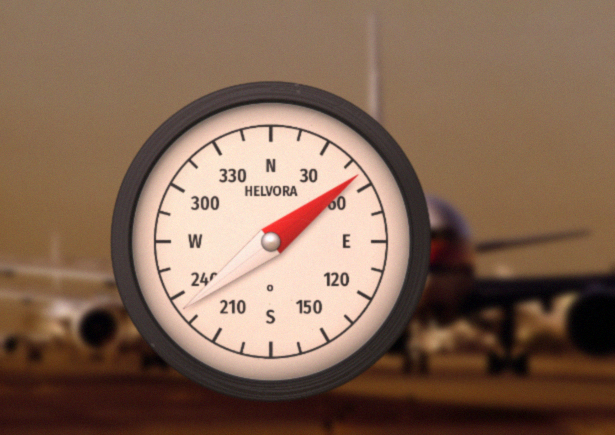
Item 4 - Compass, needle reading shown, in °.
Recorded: 52.5 °
